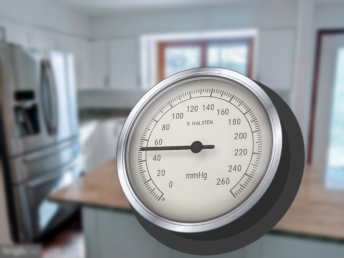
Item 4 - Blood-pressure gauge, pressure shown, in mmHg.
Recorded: 50 mmHg
